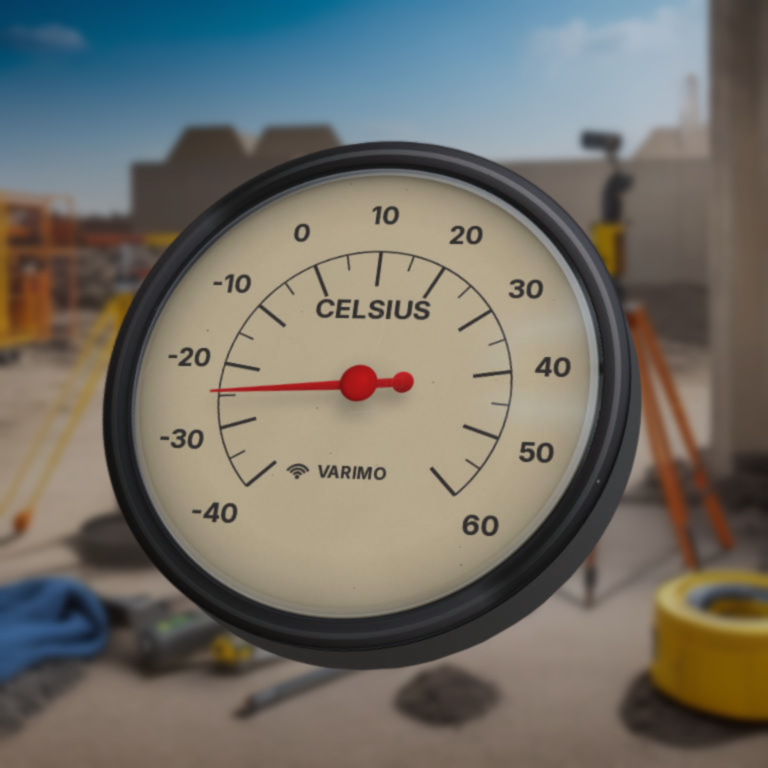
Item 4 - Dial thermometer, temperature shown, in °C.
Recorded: -25 °C
